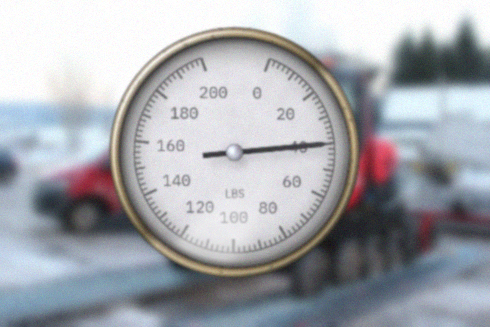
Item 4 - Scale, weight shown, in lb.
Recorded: 40 lb
